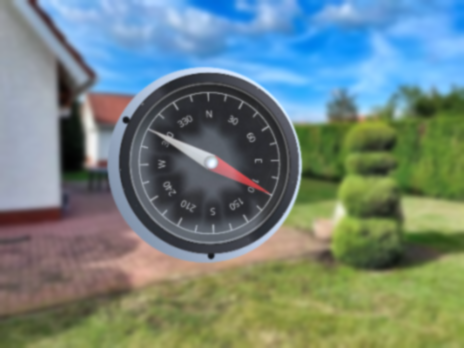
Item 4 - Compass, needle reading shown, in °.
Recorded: 120 °
